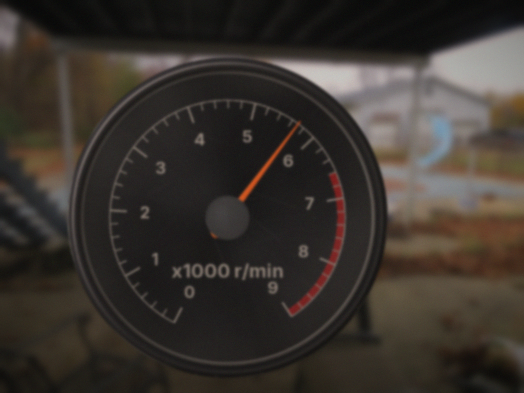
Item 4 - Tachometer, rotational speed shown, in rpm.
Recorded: 5700 rpm
